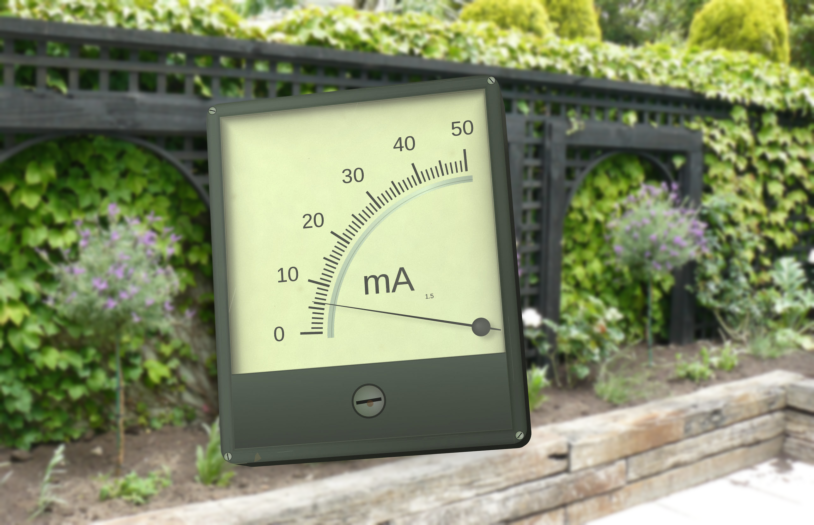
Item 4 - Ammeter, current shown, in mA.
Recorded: 6 mA
